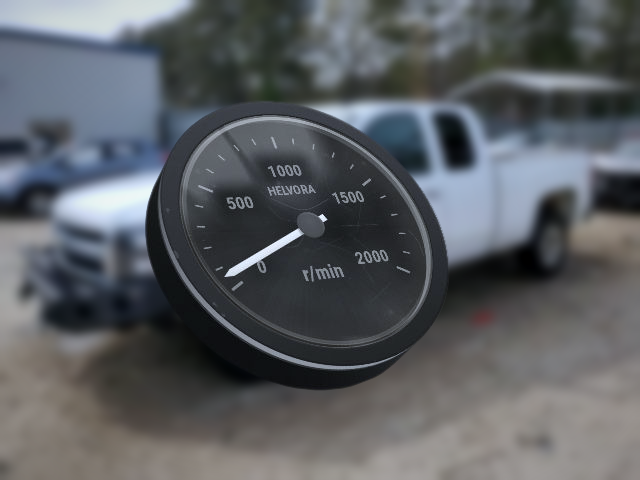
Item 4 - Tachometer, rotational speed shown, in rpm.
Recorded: 50 rpm
